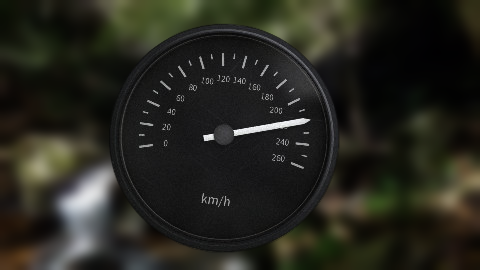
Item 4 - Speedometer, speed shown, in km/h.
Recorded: 220 km/h
